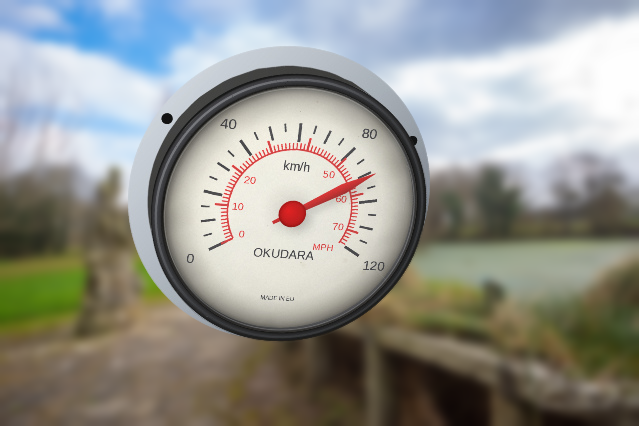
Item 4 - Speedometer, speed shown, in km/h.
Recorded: 90 km/h
